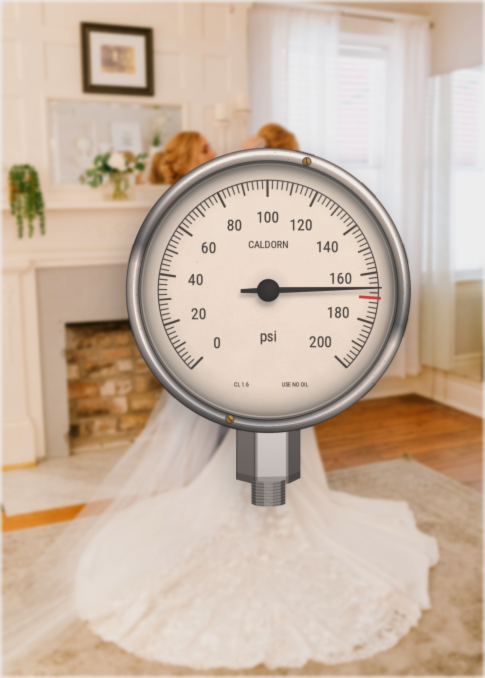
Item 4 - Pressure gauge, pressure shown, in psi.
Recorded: 166 psi
